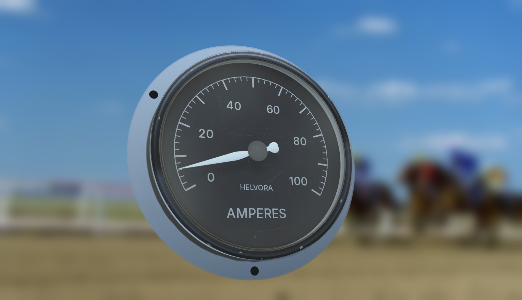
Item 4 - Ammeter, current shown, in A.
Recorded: 6 A
